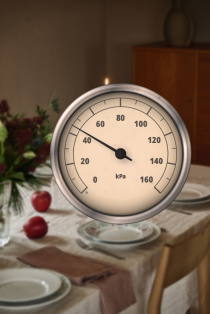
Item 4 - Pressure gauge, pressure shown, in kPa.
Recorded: 45 kPa
